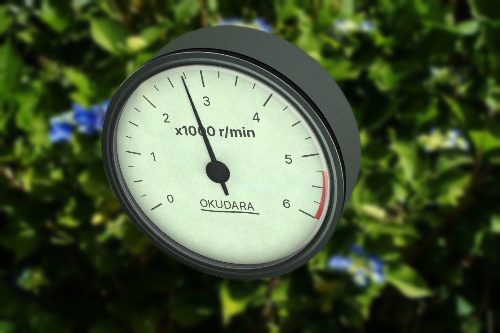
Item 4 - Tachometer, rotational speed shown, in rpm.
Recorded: 2750 rpm
